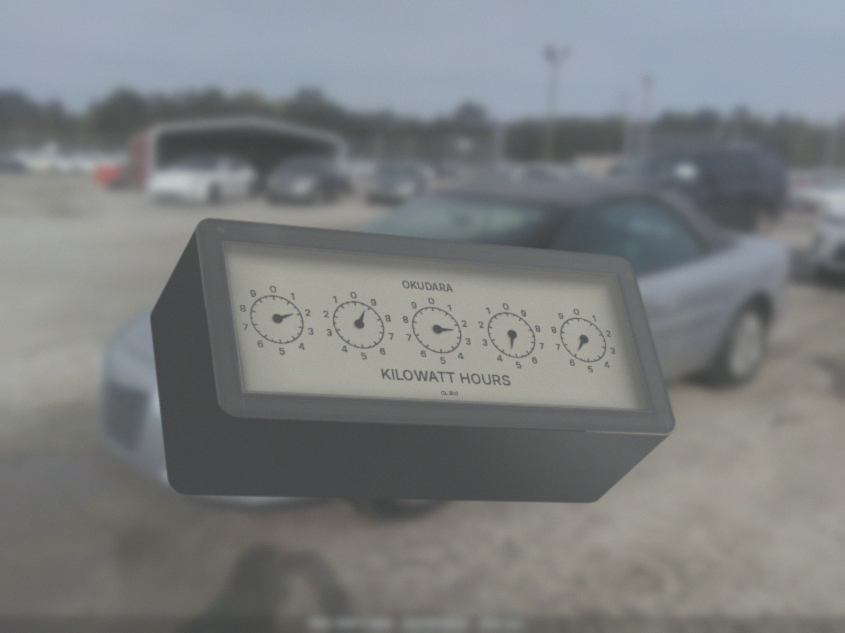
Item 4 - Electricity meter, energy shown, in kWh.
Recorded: 19246 kWh
